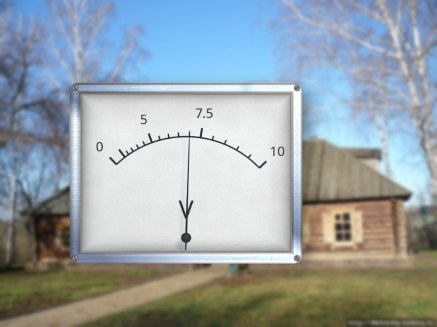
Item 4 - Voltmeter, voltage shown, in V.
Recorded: 7 V
